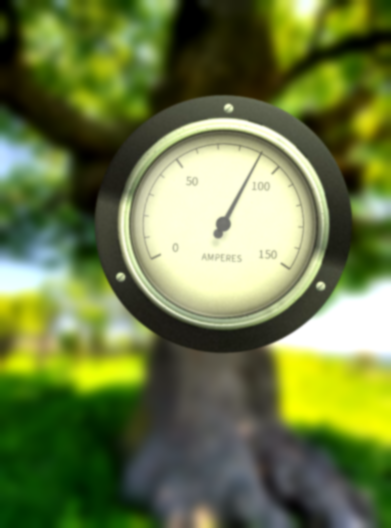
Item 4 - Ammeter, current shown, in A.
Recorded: 90 A
